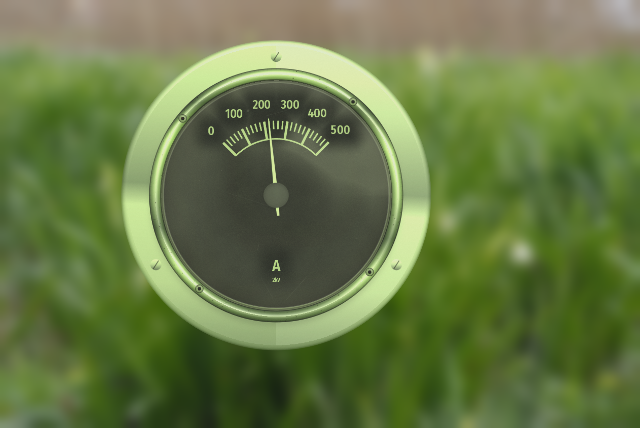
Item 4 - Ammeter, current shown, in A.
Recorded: 220 A
